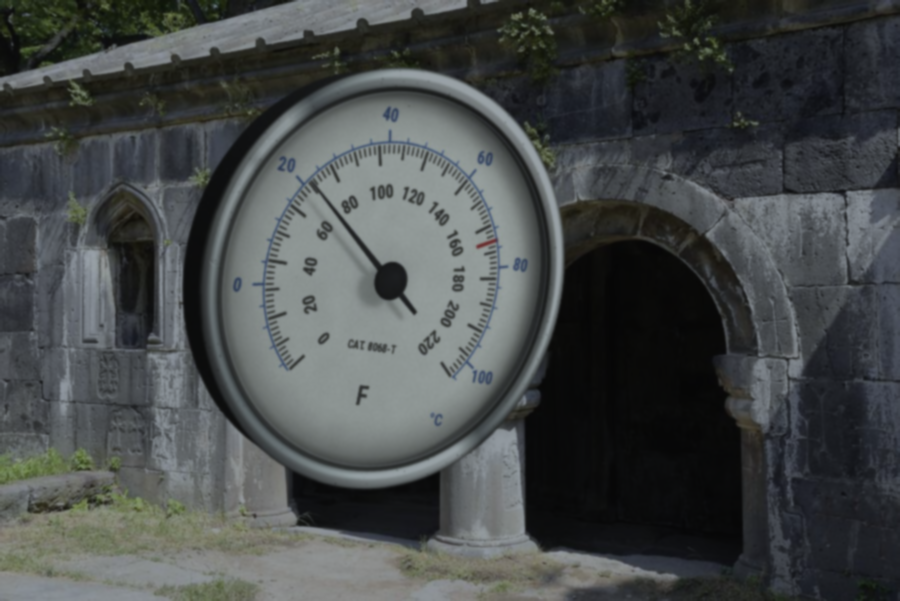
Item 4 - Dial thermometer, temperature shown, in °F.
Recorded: 70 °F
